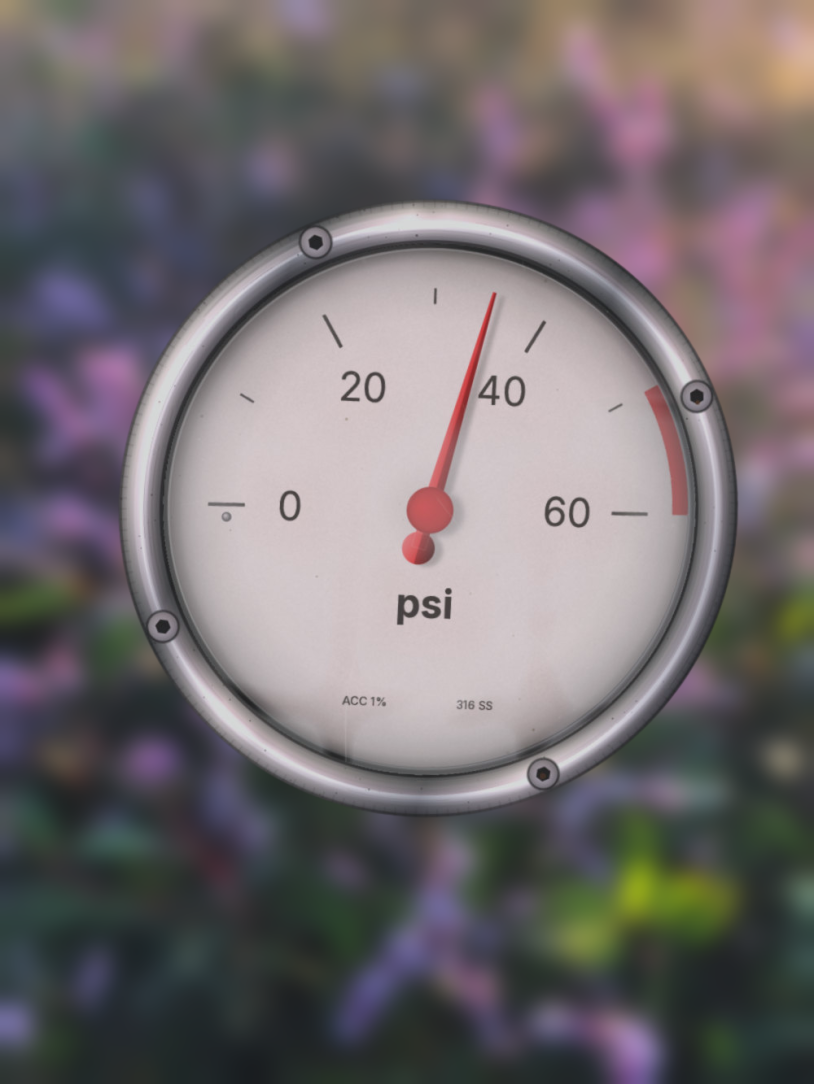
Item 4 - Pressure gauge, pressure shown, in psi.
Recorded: 35 psi
